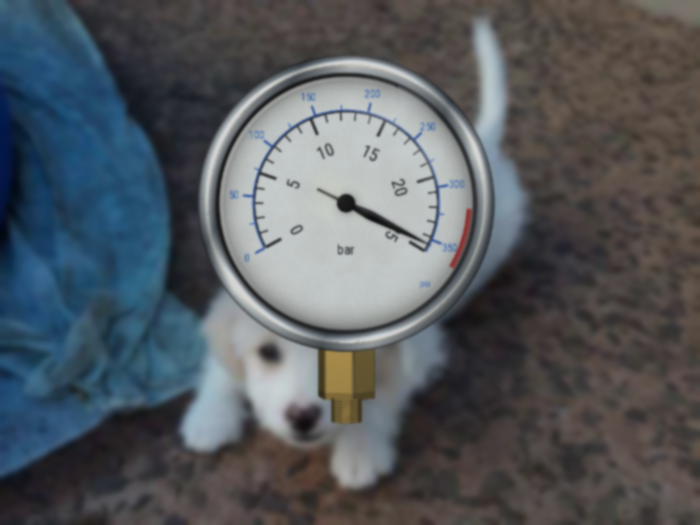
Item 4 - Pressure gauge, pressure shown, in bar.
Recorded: 24.5 bar
